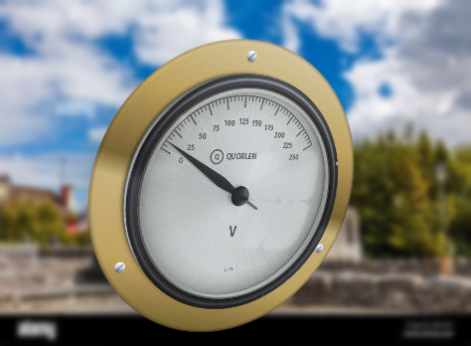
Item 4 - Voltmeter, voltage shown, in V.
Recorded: 10 V
